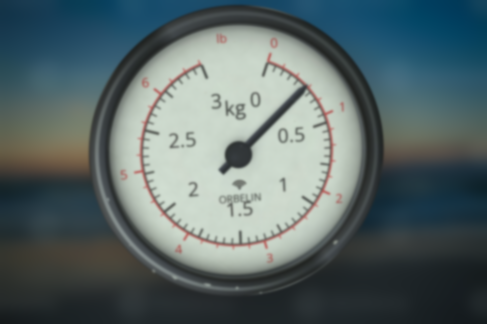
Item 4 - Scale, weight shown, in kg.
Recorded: 0.25 kg
